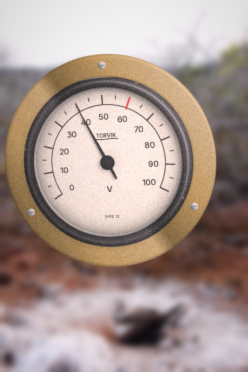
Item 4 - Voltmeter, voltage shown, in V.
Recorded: 40 V
